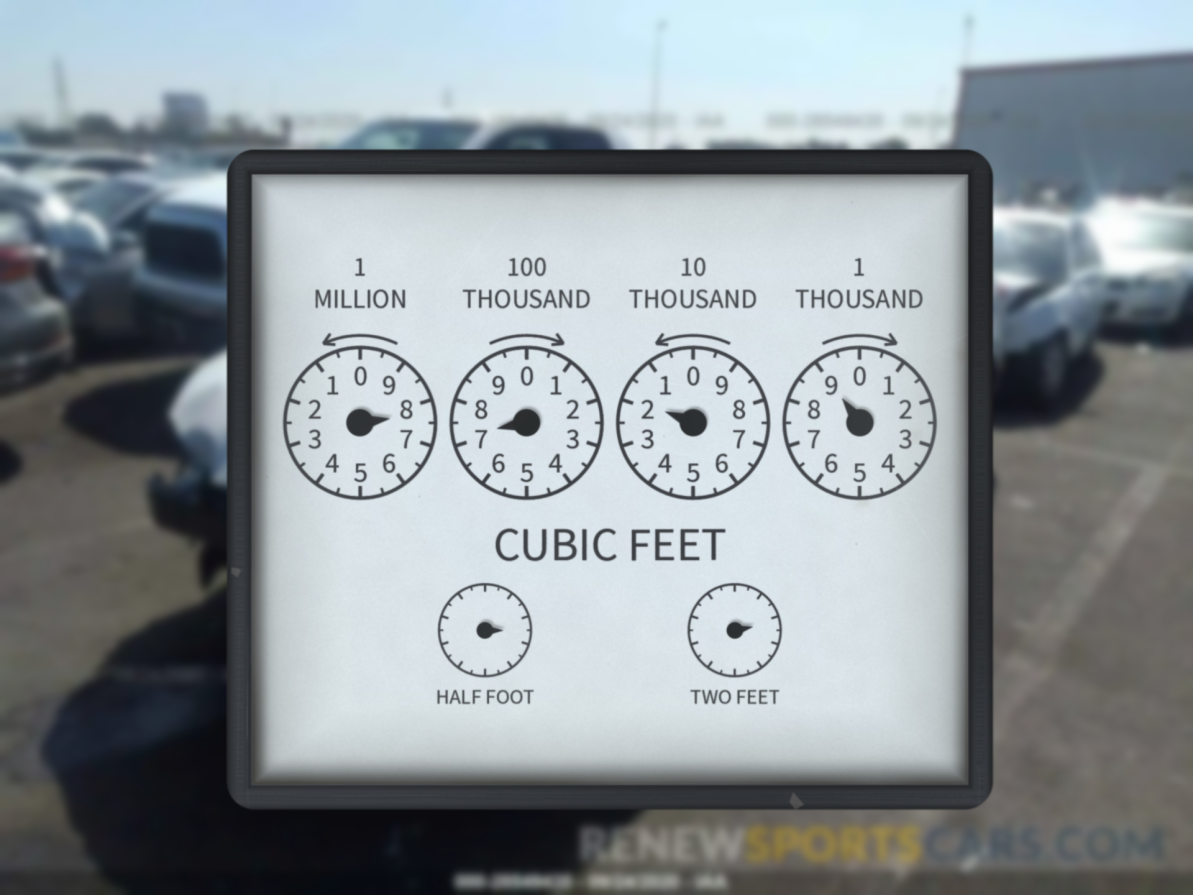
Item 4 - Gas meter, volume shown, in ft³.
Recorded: 771900 ft³
